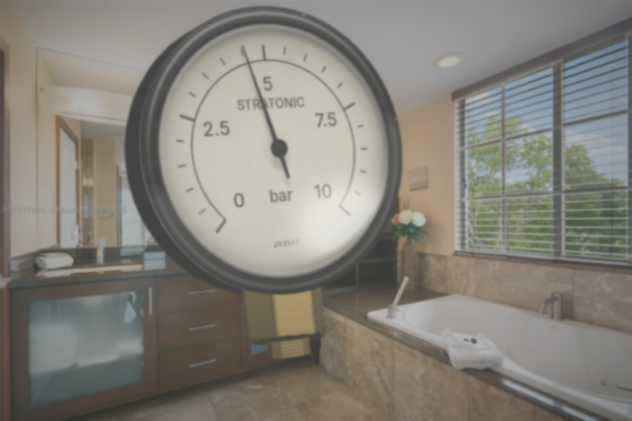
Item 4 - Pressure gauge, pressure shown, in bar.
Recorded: 4.5 bar
